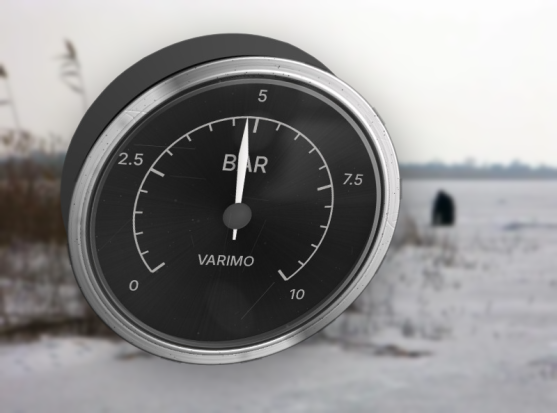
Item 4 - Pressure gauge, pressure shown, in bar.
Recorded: 4.75 bar
